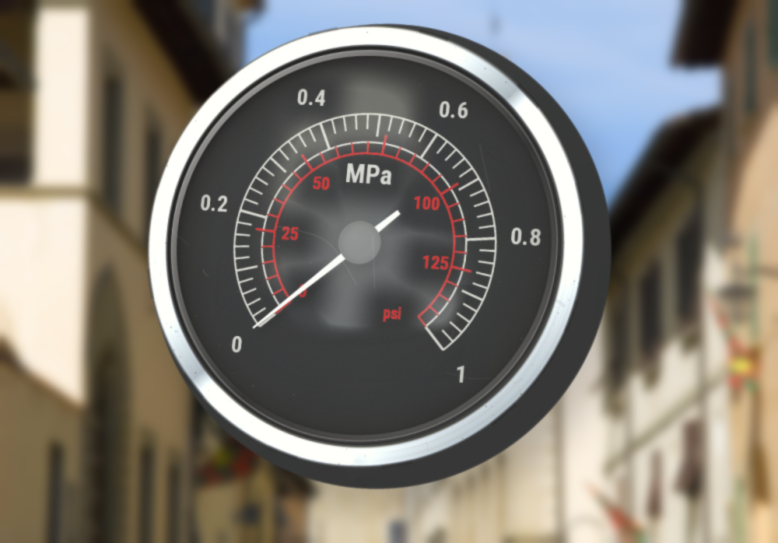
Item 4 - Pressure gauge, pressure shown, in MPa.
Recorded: 0 MPa
